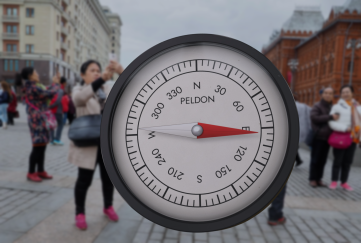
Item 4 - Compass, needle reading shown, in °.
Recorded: 95 °
